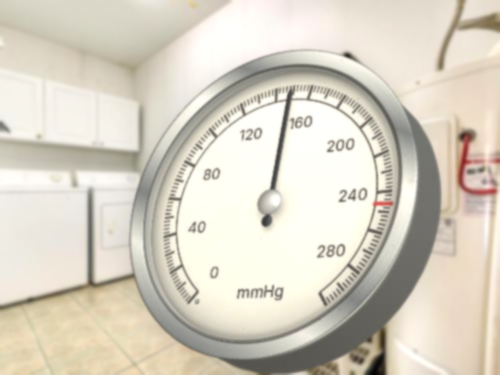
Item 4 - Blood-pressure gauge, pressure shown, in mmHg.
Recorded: 150 mmHg
